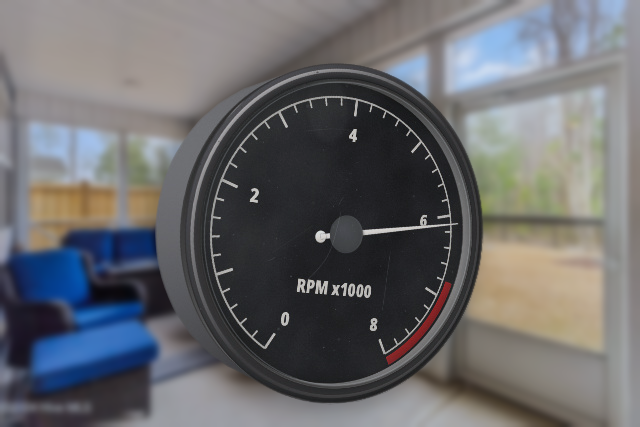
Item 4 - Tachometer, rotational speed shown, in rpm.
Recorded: 6100 rpm
